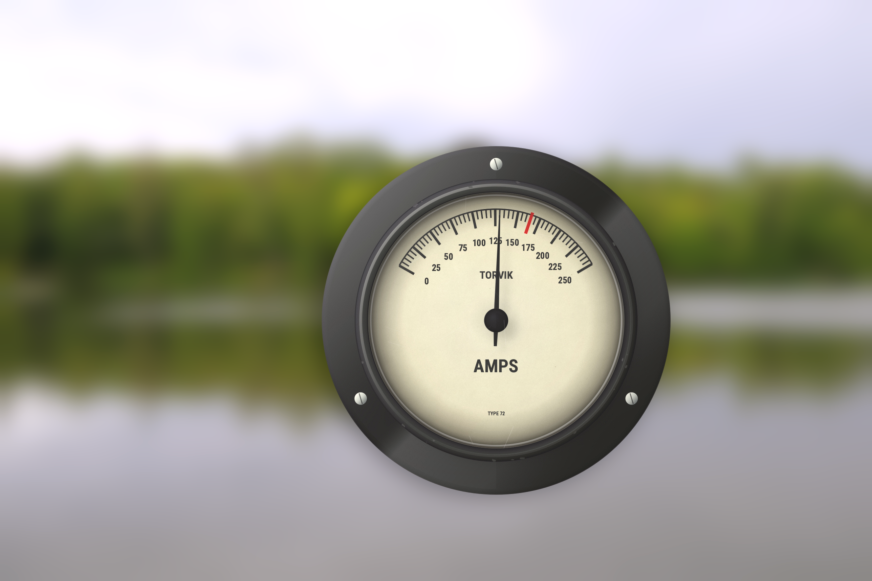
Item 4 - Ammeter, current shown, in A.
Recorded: 130 A
